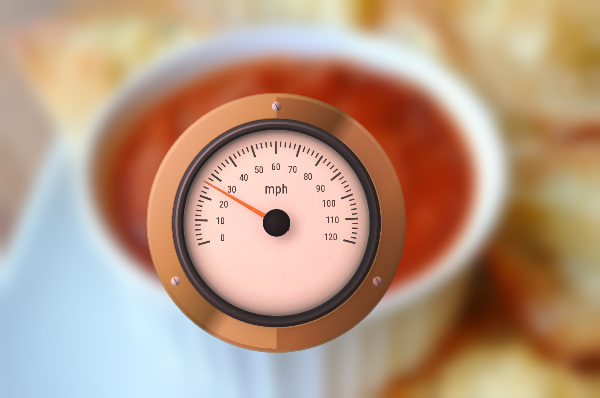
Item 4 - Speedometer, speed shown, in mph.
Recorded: 26 mph
